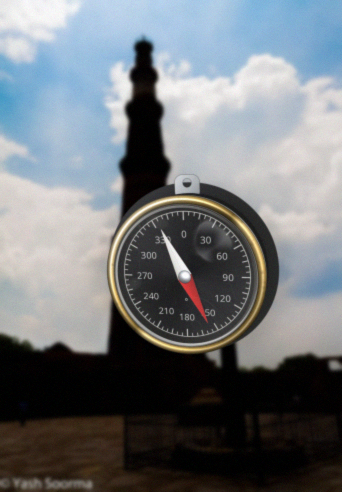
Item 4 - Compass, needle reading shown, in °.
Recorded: 155 °
